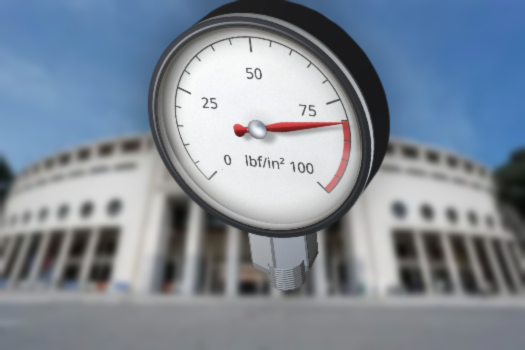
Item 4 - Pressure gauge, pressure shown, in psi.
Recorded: 80 psi
